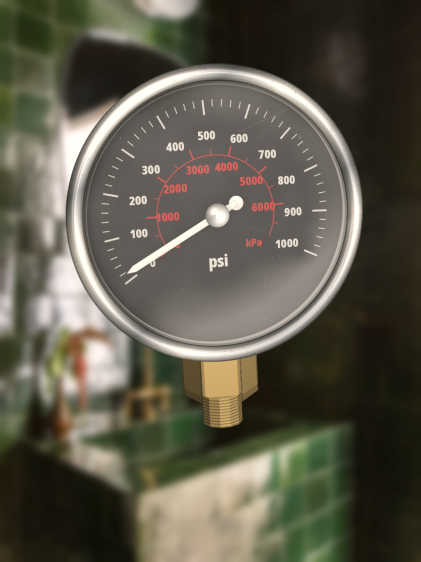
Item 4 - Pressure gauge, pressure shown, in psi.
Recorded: 20 psi
